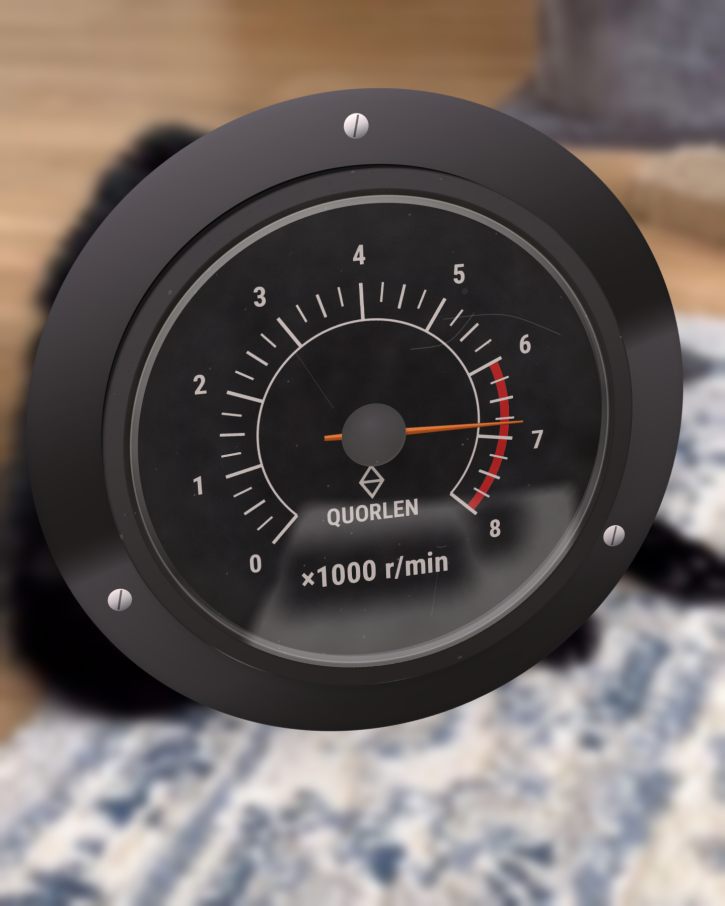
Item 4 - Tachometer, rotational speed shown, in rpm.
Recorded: 6750 rpm
